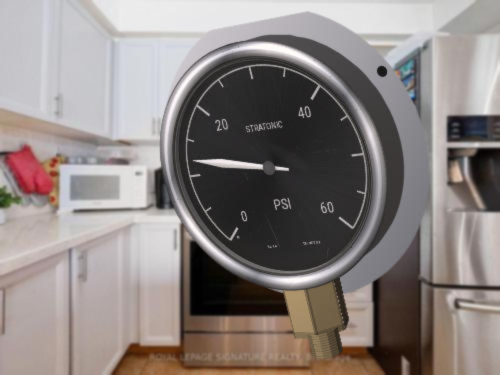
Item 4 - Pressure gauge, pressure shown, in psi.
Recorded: 12.5 psi
